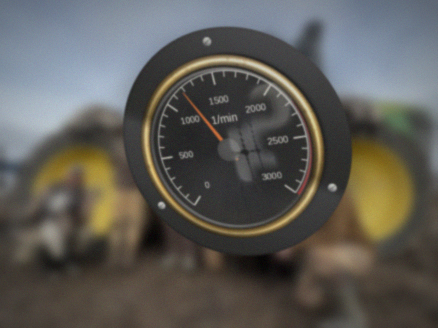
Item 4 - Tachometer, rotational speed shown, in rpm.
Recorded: 1200 rpm
